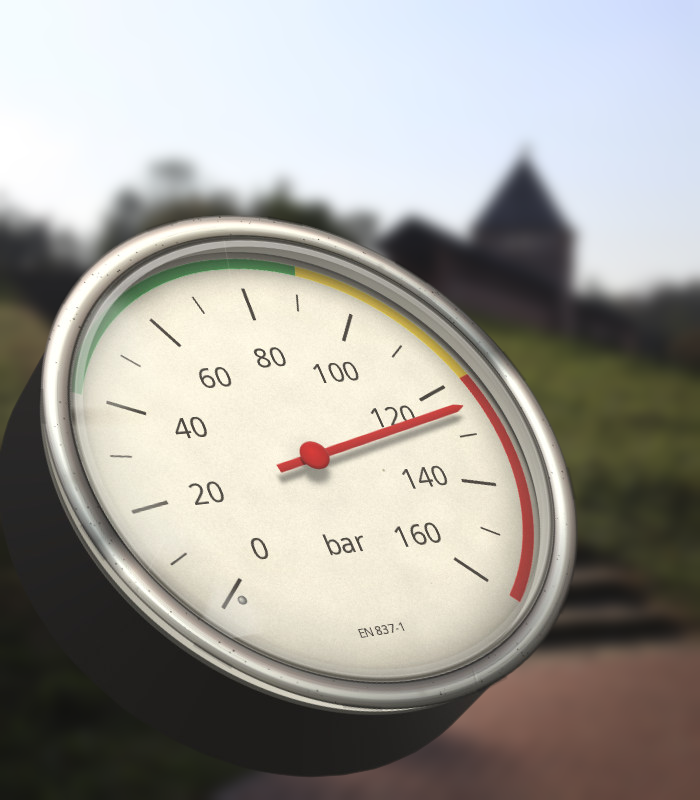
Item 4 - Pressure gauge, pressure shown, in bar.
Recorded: 125 bar
